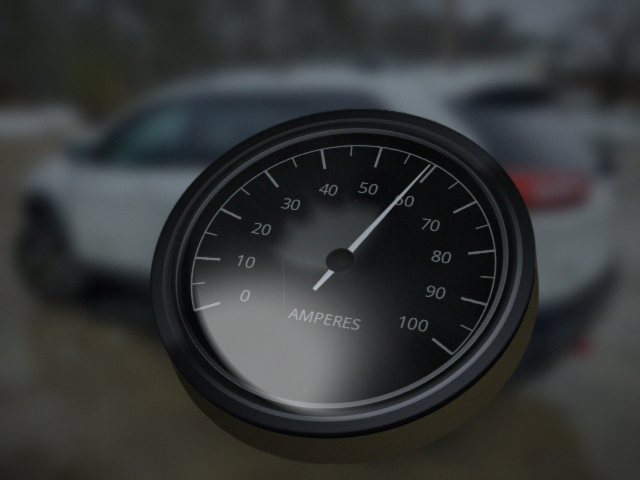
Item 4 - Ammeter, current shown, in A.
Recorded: 60 A
